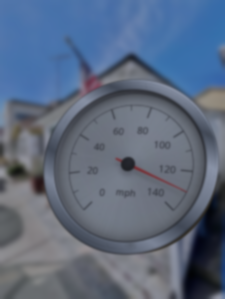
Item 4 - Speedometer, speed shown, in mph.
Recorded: 130 mph
